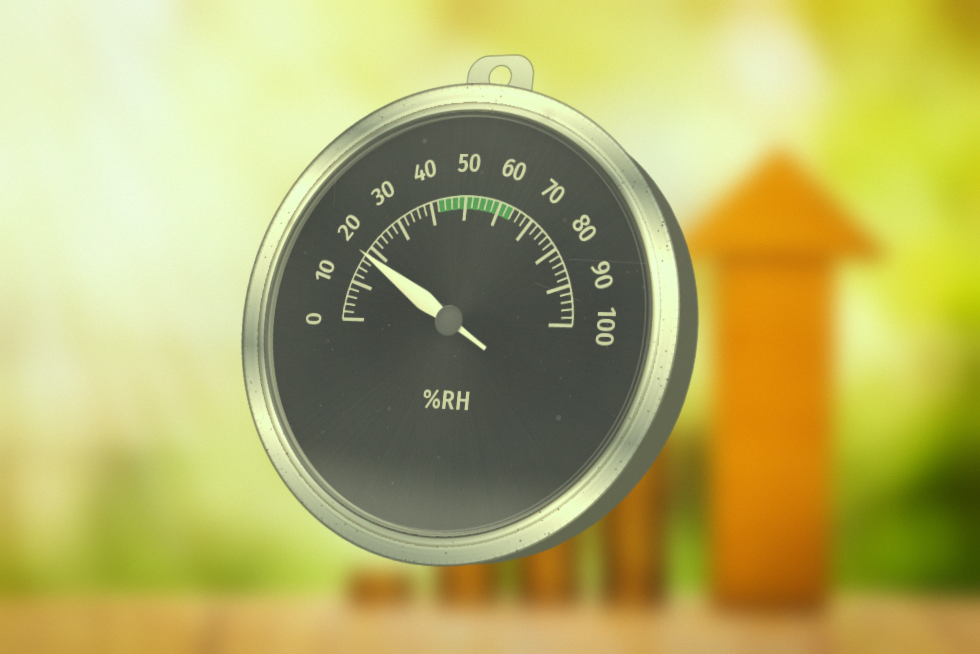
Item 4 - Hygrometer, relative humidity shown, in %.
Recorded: 18 %
